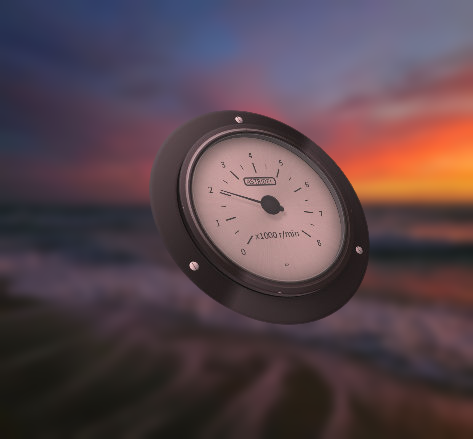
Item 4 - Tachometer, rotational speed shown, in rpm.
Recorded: 2000 rpm
